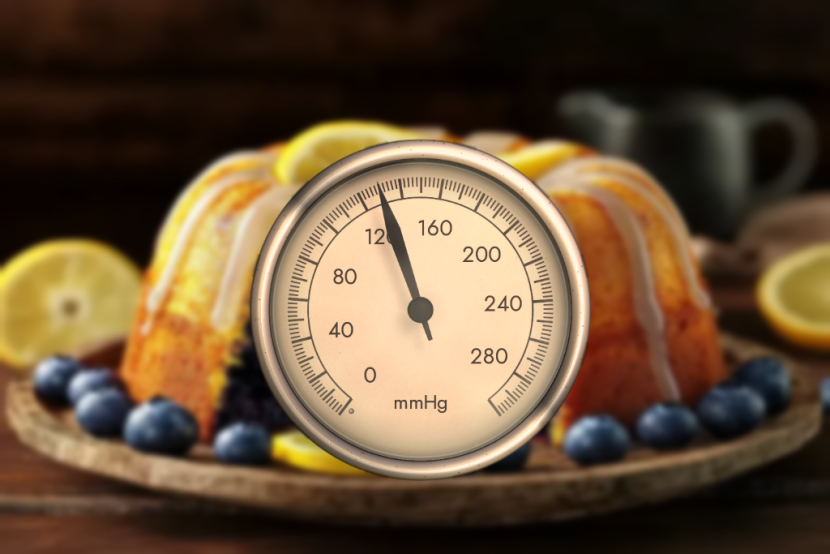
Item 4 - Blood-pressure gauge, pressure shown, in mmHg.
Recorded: 130 mmHg
